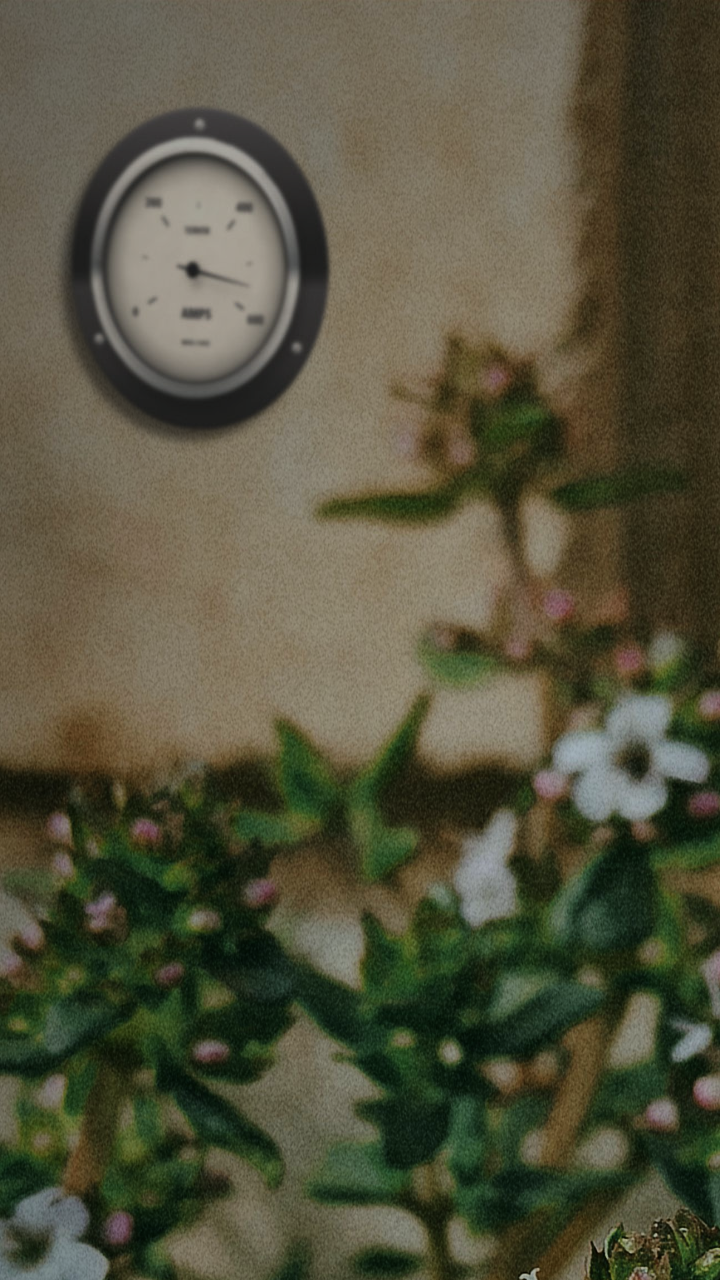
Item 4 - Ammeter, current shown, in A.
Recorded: 550 A
